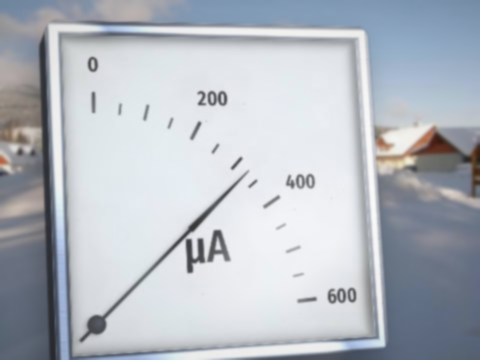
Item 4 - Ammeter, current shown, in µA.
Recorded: 325 µA
